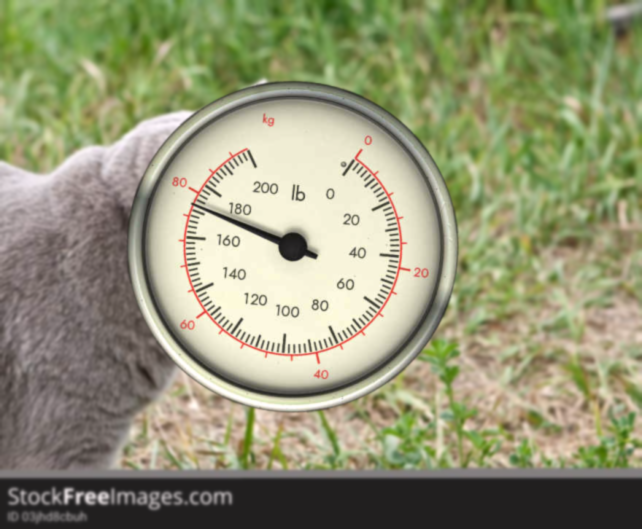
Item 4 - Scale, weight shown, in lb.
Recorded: 172 lb
